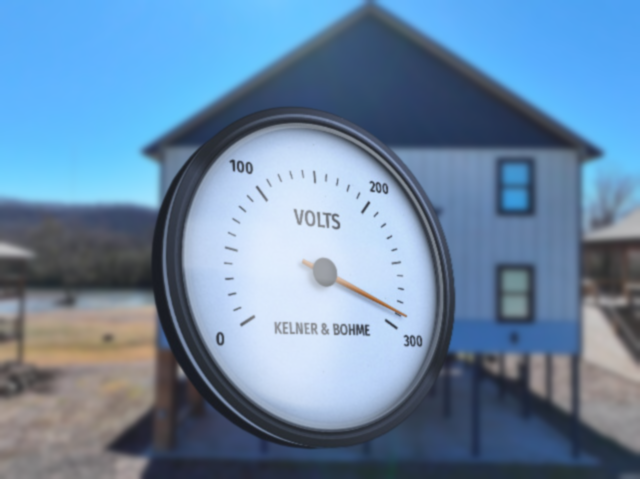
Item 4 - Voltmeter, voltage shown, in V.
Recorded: 290 V
